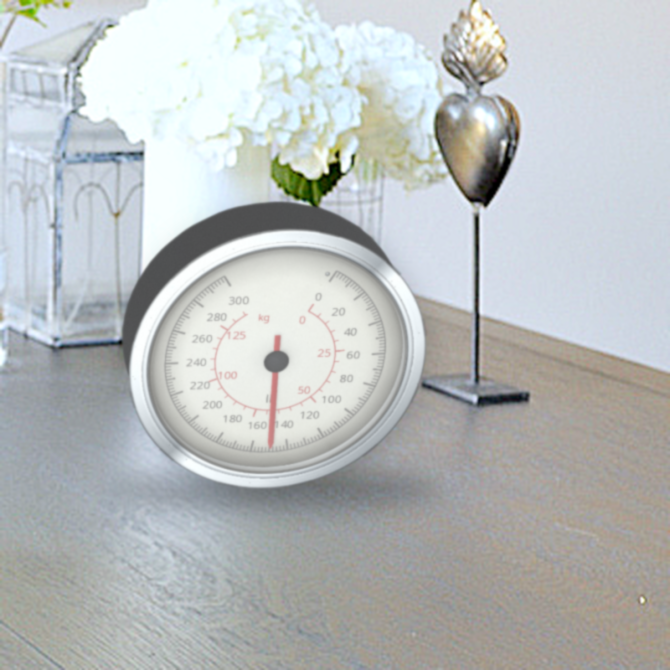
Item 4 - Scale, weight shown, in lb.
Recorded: 150 lb
